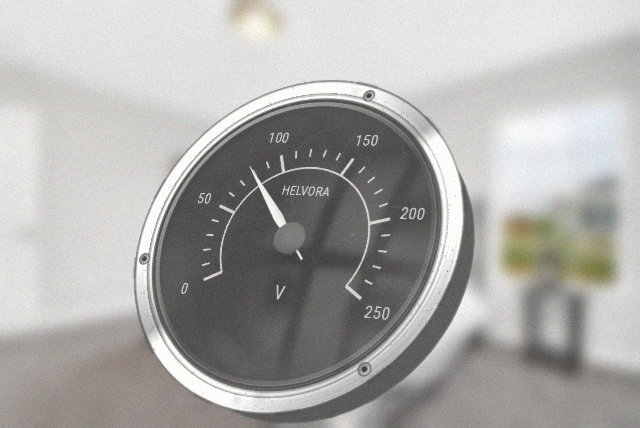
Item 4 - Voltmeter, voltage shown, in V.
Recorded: 80 V
